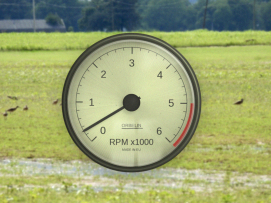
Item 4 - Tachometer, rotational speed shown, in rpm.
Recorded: 300 rpm
